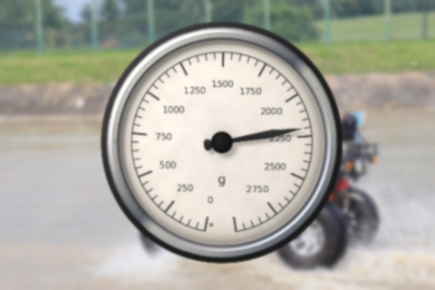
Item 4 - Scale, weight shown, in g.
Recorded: 2200 g
